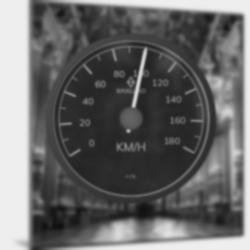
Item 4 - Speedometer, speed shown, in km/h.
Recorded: 100 km/h
